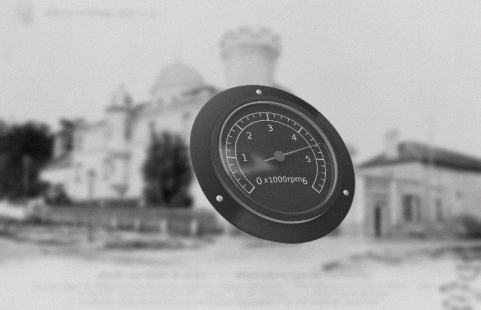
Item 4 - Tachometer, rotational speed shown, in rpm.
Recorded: 4600 rpm
